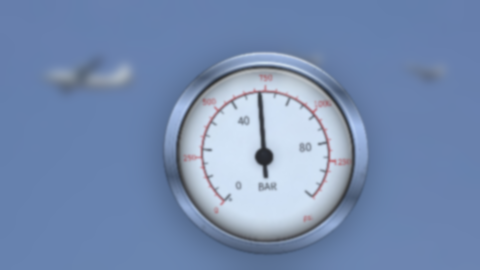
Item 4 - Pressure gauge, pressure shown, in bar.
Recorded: 50 bar
